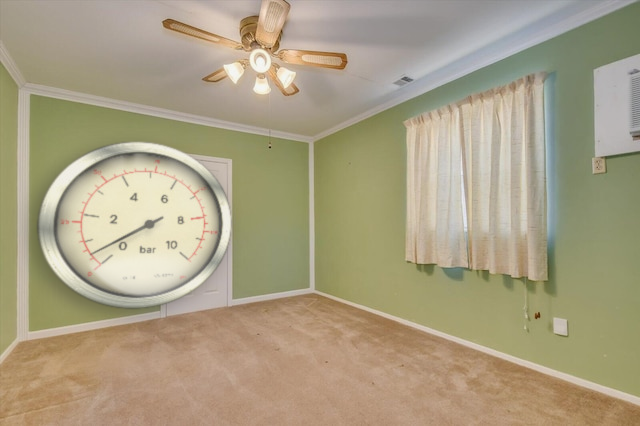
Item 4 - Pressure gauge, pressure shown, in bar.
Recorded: 0.5 bar
